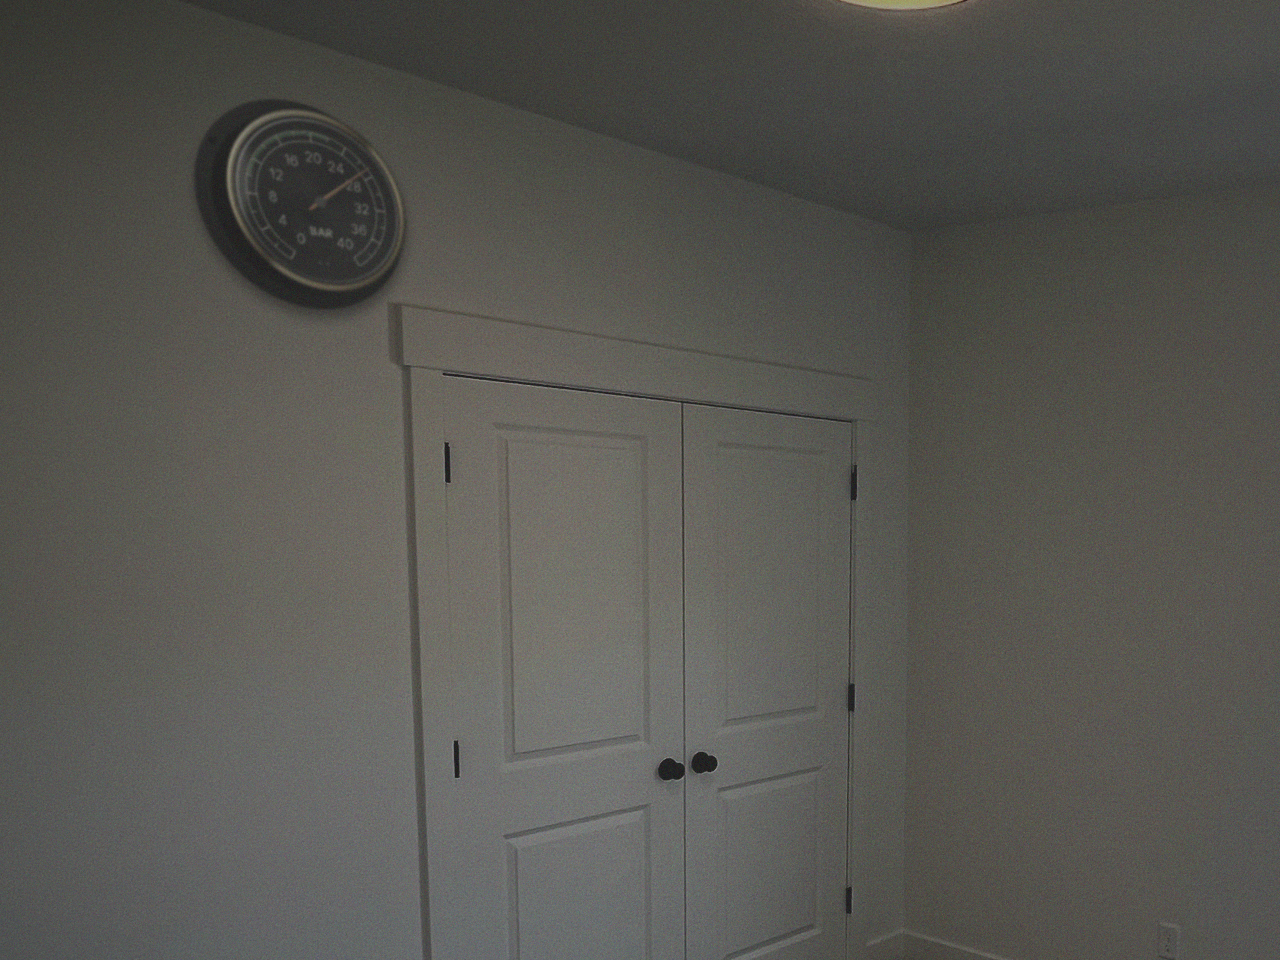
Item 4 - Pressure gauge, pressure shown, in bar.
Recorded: 27 bar
